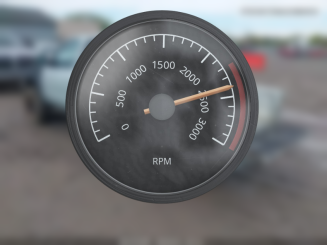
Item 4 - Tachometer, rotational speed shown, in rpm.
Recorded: 2400 rpm
